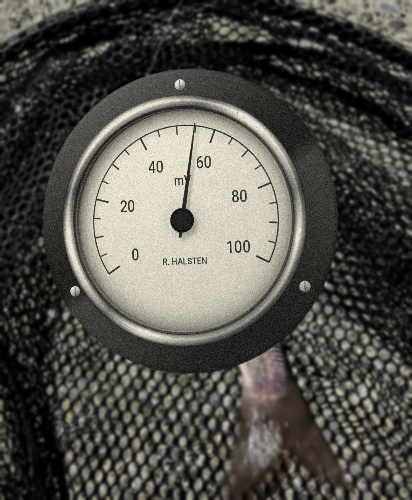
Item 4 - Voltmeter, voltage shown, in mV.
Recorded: 55 mV
